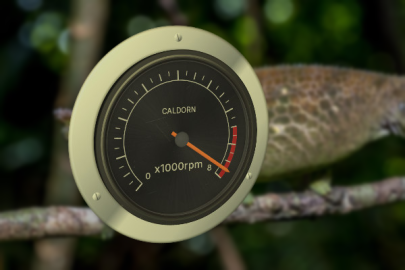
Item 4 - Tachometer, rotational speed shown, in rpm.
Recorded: 7750 rpm
